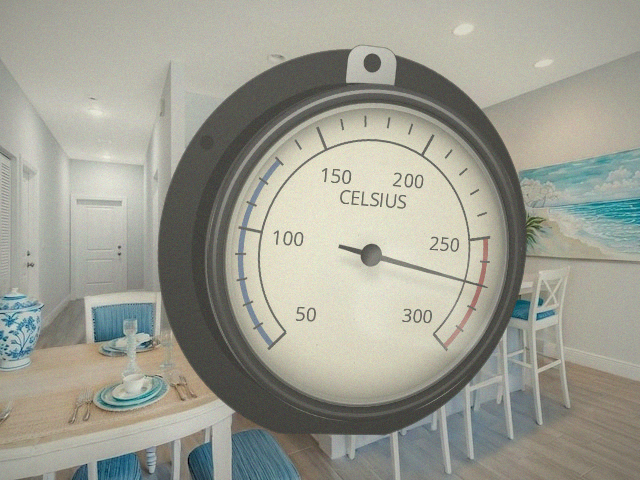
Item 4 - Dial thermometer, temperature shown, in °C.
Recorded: 270 °C
